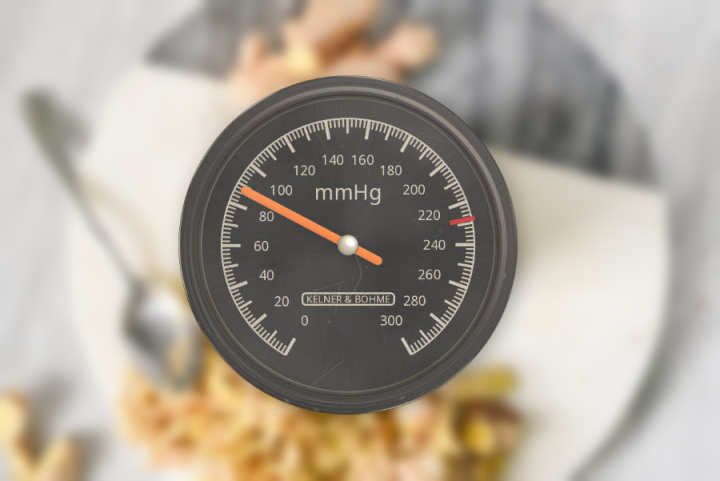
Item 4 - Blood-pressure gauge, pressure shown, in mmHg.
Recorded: 88 mmHg
